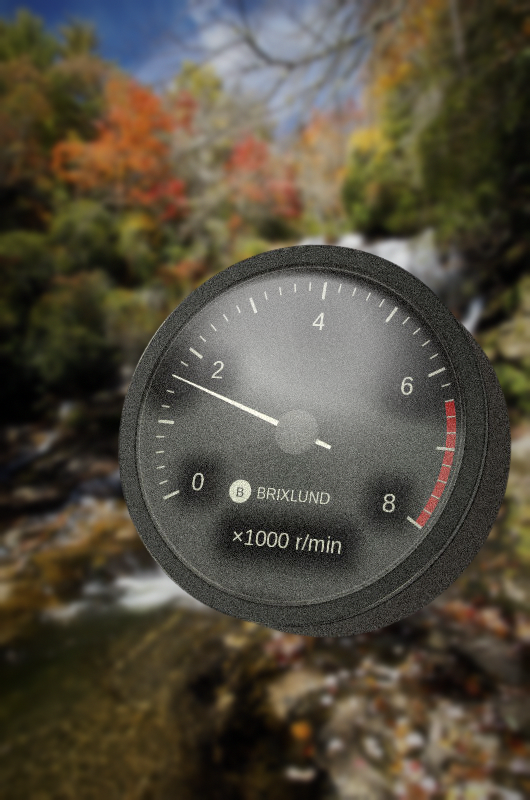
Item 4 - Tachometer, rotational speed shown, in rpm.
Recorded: 1600 rpm
